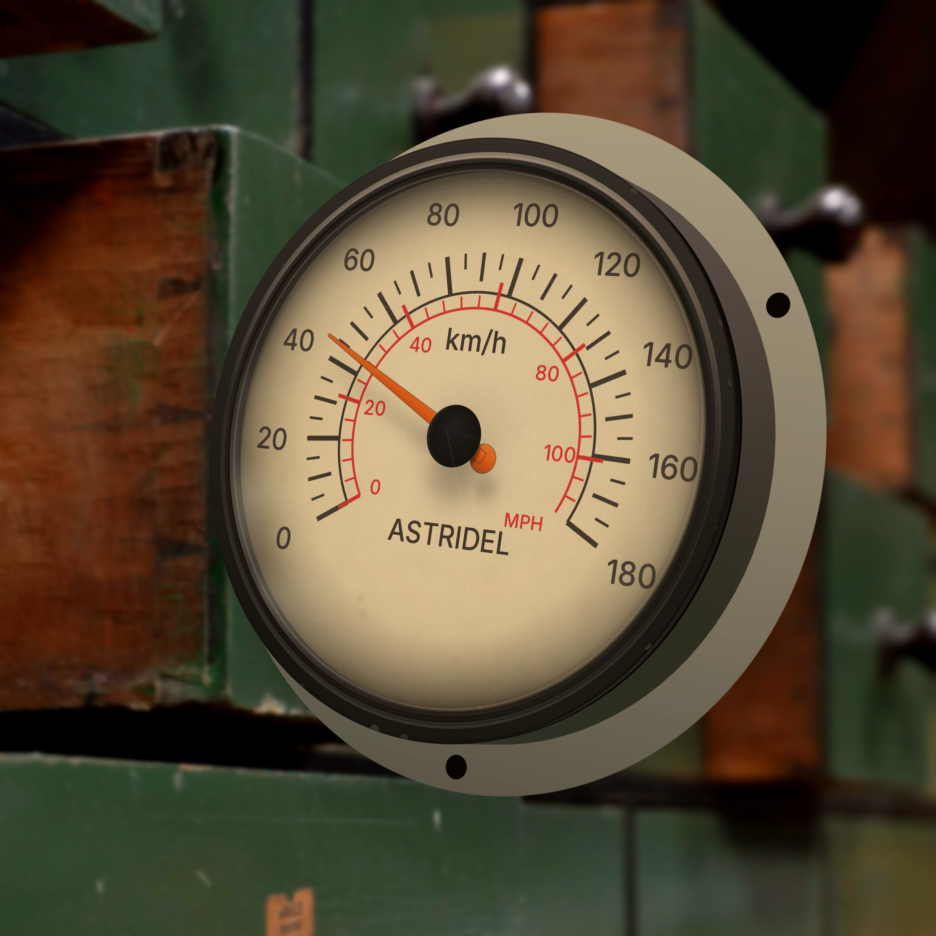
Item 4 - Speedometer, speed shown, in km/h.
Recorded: 45 km/h
